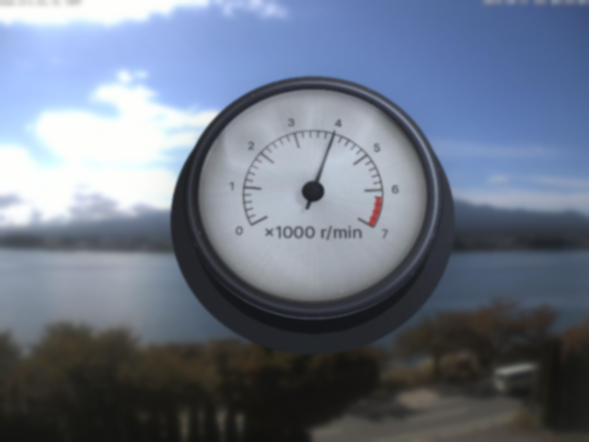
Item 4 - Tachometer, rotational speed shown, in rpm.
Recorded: 4000 rpm
